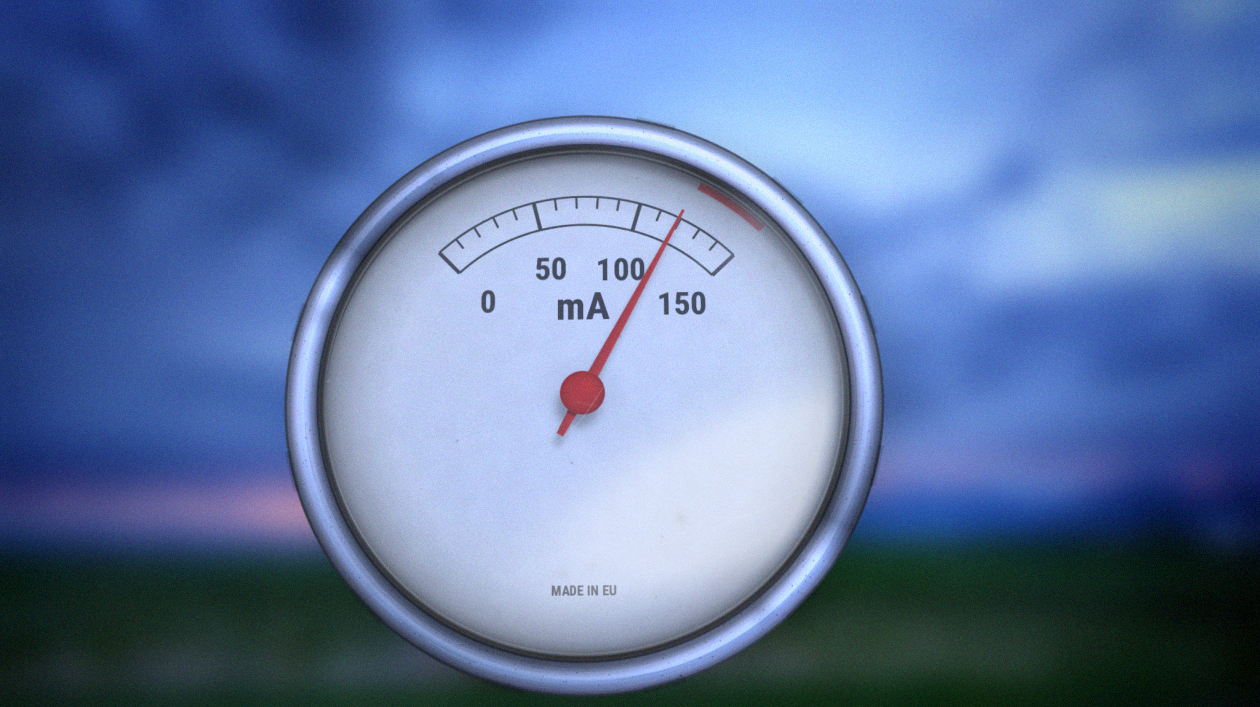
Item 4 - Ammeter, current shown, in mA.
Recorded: 120 mA
